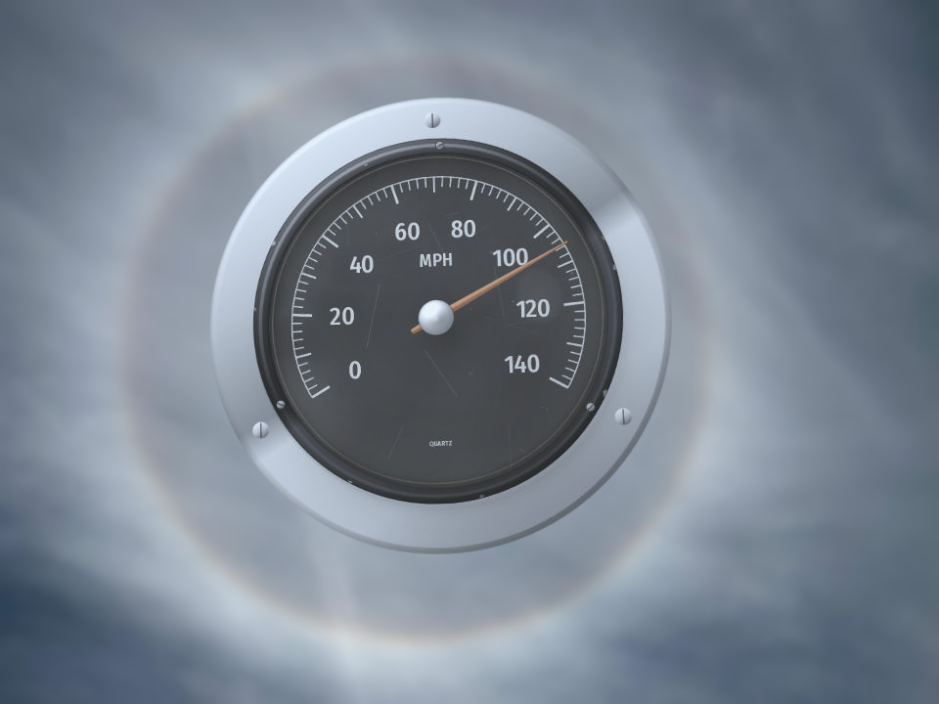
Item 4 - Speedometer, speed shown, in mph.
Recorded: 106 mph
